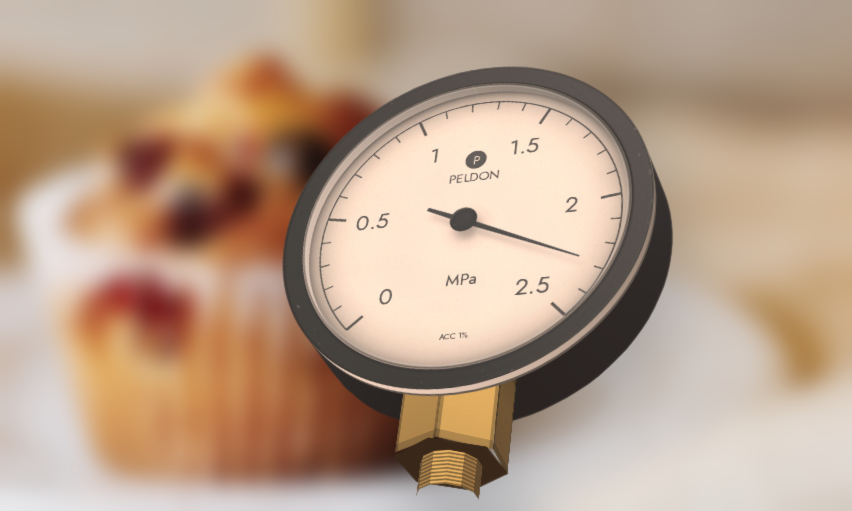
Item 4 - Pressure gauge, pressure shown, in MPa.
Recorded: 2.3 MPa
